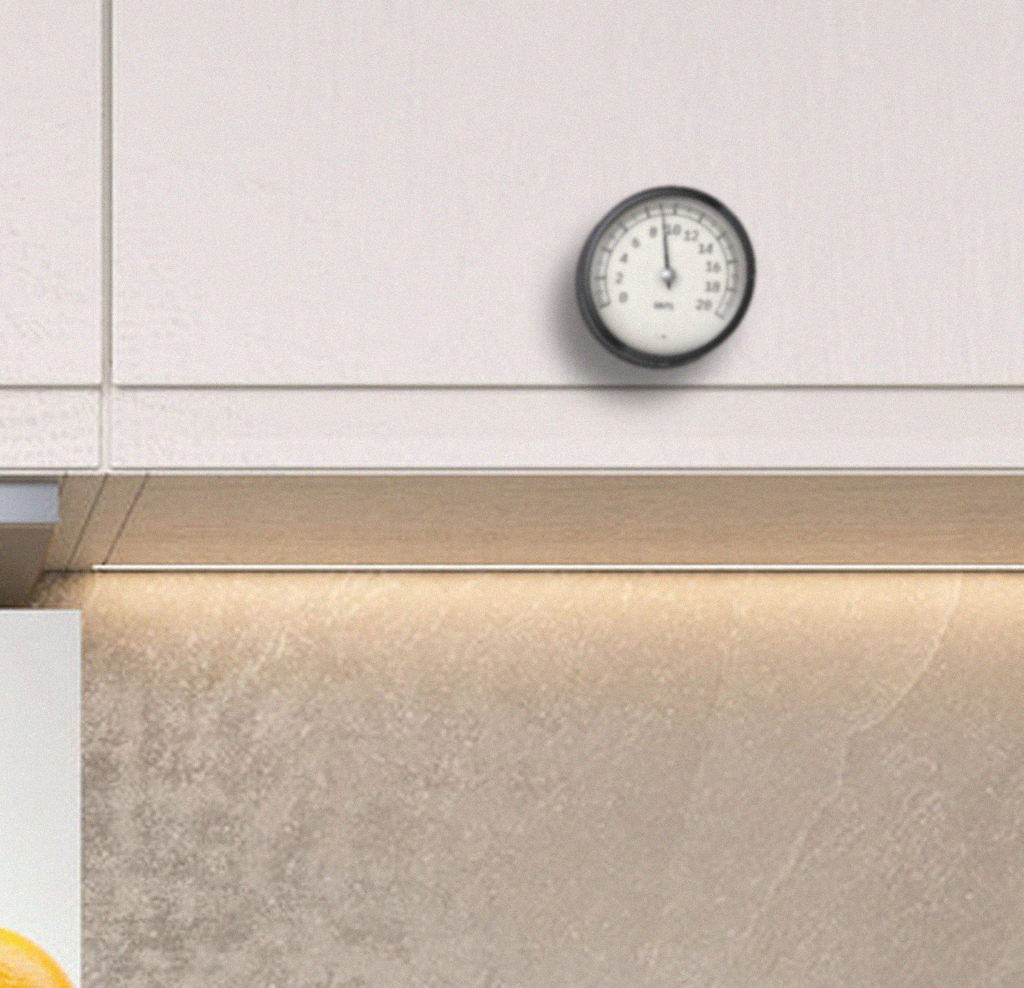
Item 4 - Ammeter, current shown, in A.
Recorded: 9 A
